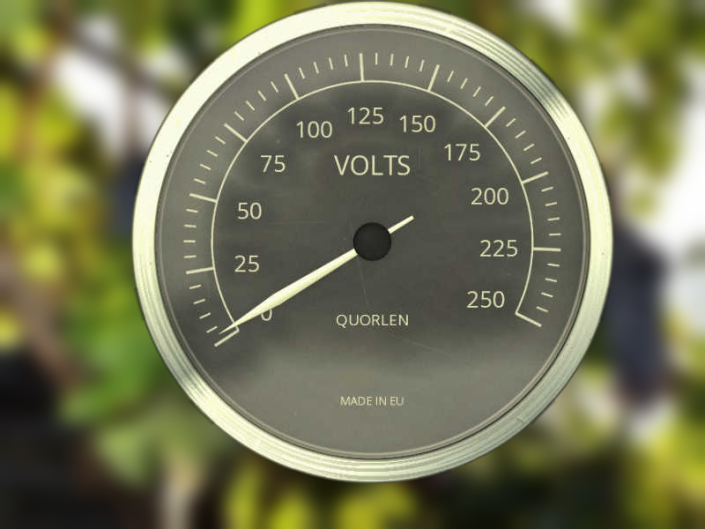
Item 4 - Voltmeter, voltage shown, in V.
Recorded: 2.5 V
